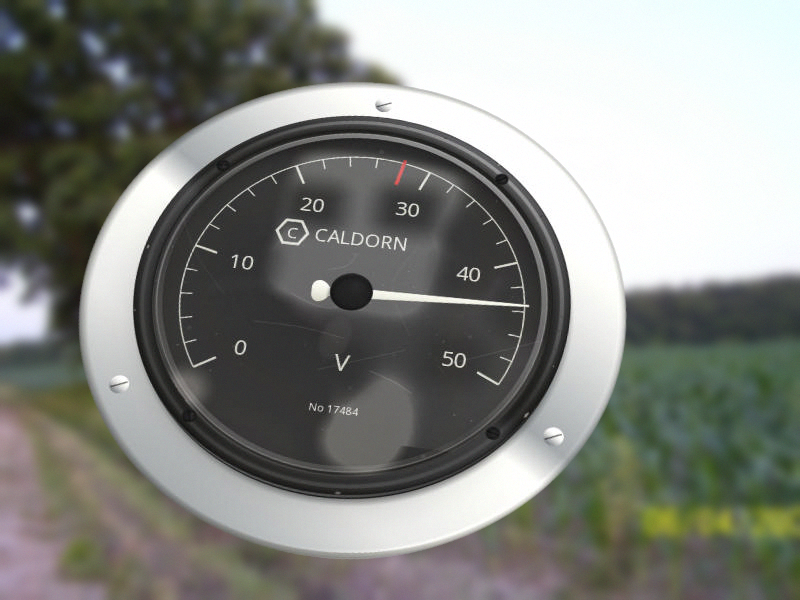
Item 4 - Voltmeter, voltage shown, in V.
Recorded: 44 V
